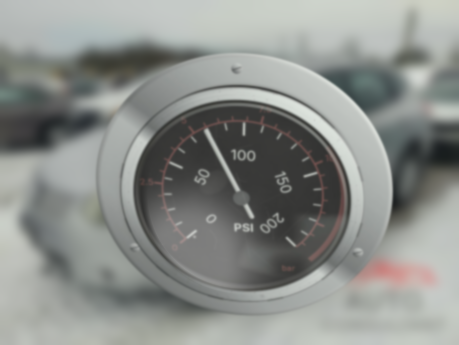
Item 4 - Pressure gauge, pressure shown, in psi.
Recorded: 80 psi
